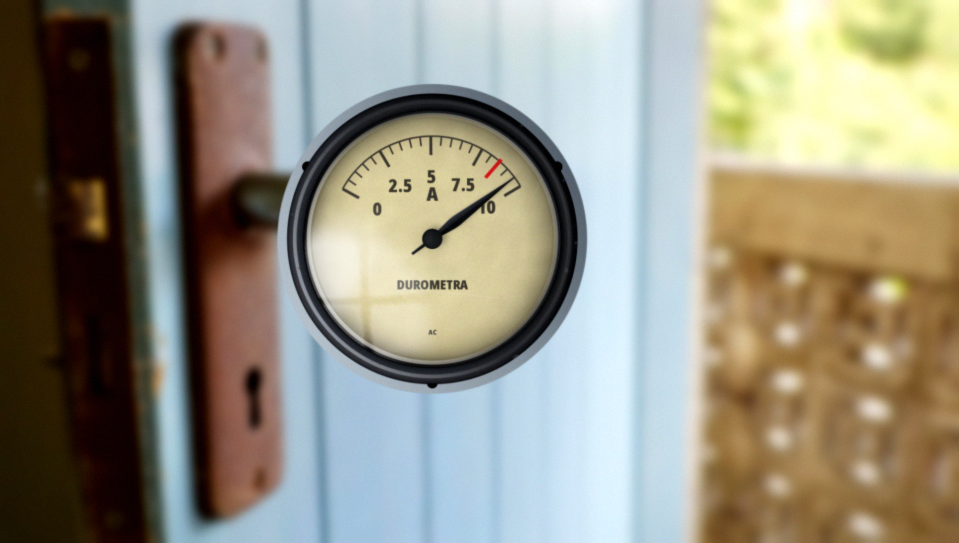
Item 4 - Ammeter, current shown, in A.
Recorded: 9.5 A
